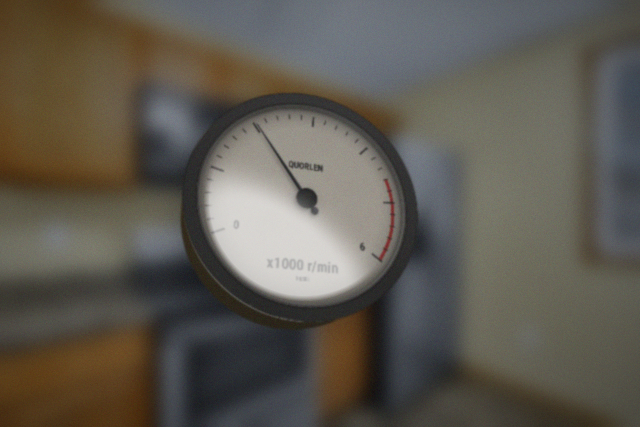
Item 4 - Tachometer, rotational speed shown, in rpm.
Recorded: 2000 rpm
